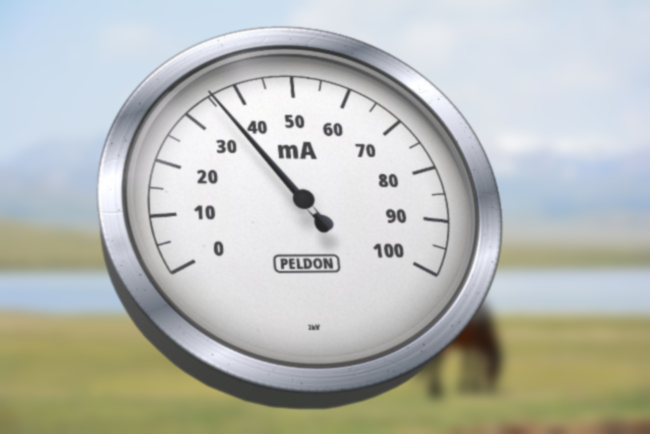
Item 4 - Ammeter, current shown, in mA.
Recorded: 35 mA
